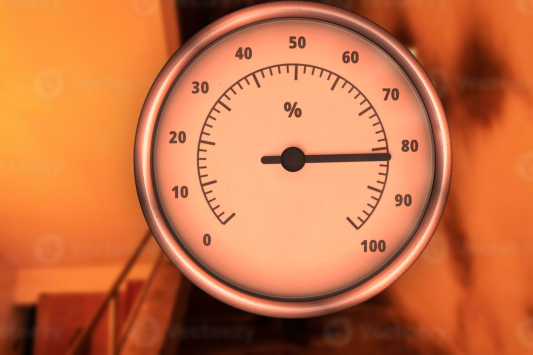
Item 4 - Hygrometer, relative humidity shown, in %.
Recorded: 82 %
